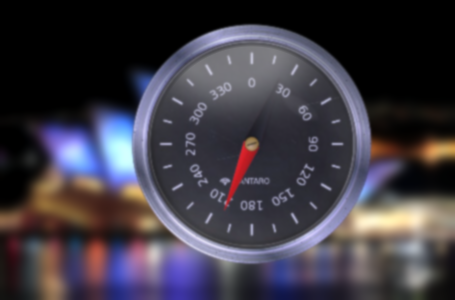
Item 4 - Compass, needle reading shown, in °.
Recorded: 202.5 °
